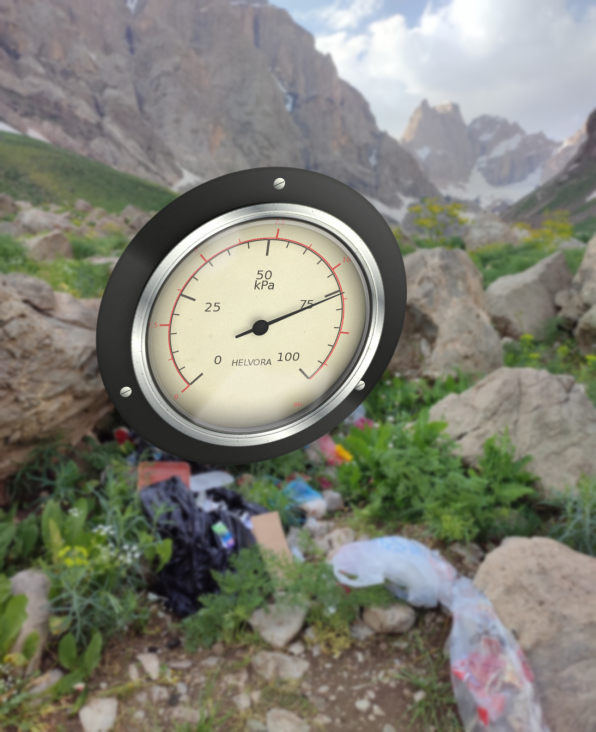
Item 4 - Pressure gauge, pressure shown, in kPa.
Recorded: 75 kPa
